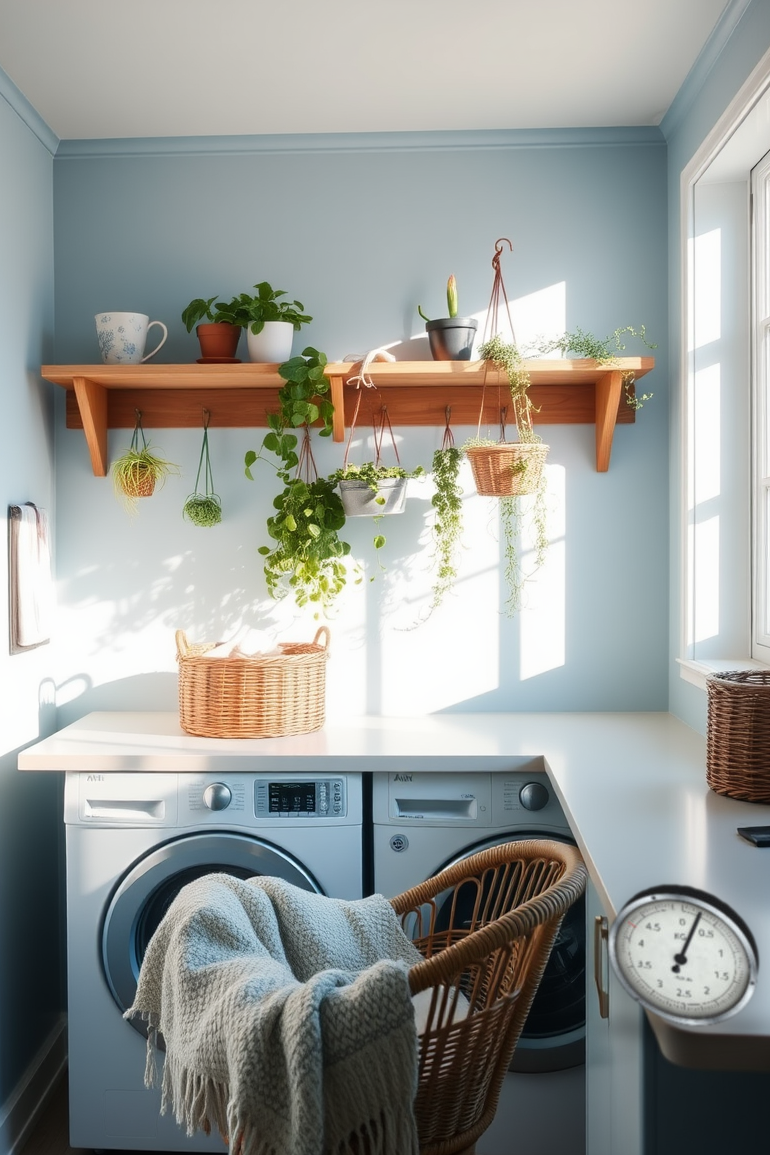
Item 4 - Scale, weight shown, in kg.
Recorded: 0.25 kg
